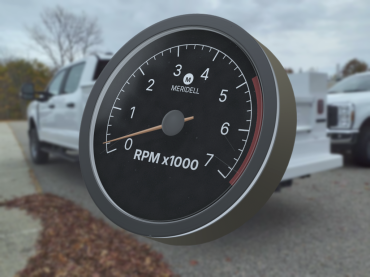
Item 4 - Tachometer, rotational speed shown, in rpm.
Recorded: 200 rpm
